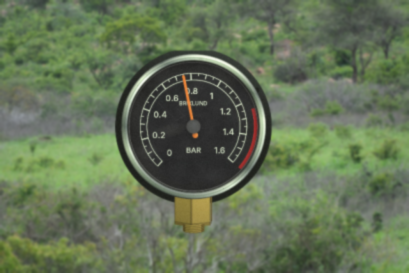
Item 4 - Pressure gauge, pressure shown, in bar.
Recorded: 0.75 bar
